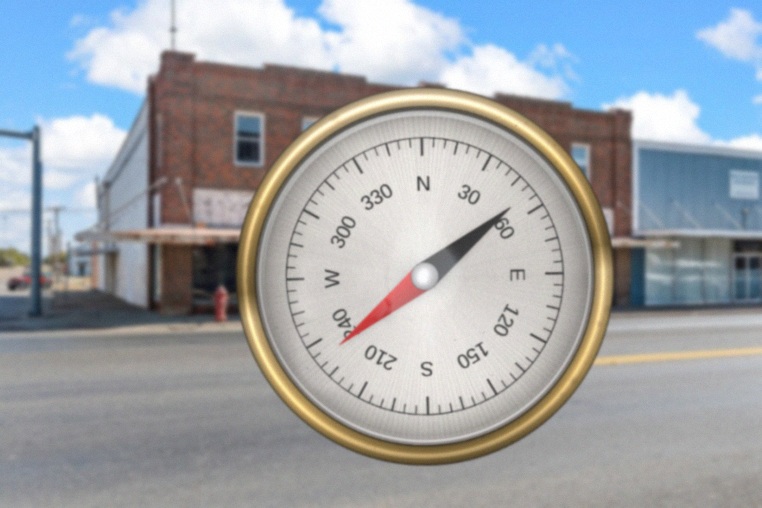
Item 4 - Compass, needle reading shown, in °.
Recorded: 232.5 °
